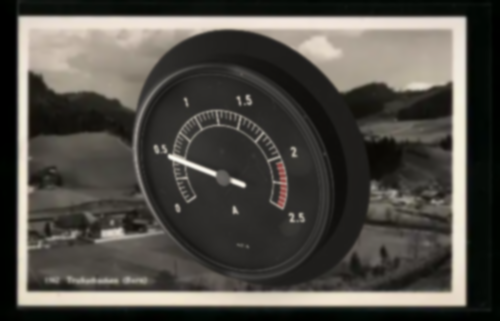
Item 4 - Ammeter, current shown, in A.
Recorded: 0.5 A
